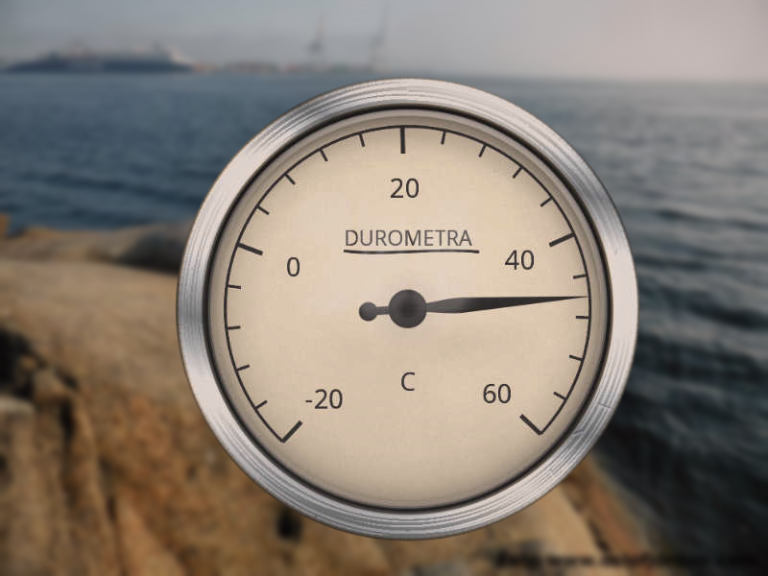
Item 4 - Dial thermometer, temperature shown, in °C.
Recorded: 46 °C
